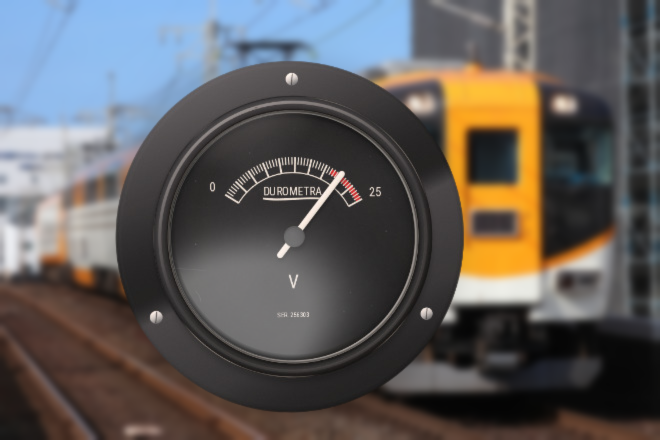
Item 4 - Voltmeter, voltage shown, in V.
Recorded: 20 V
